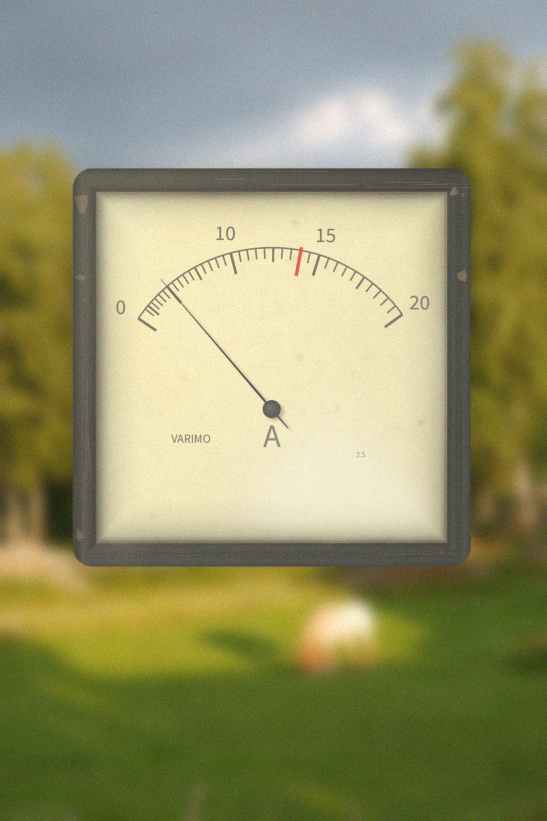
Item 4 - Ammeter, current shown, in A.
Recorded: 5 A
